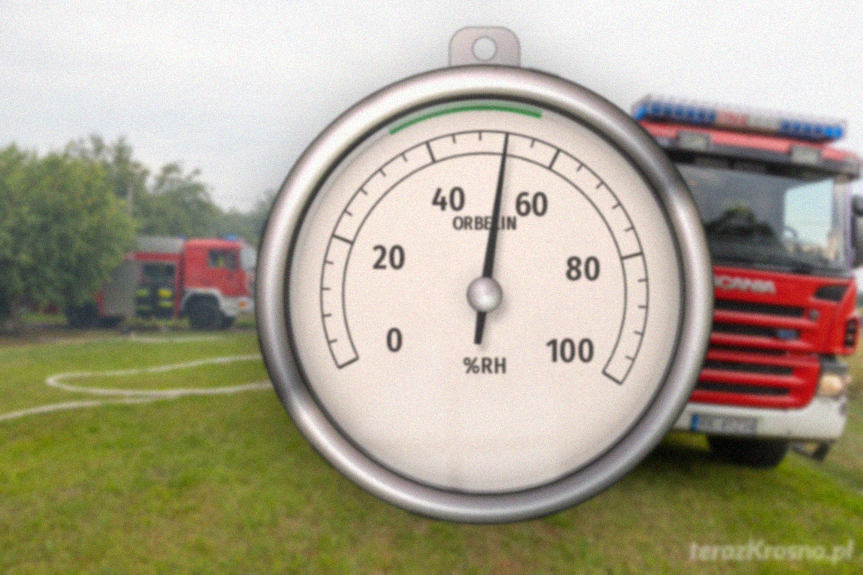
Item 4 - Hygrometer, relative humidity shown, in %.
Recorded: 52 %
